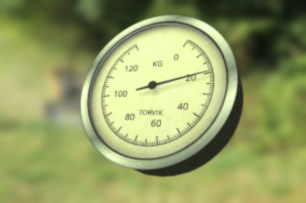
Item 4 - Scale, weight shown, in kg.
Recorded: 20 kg
